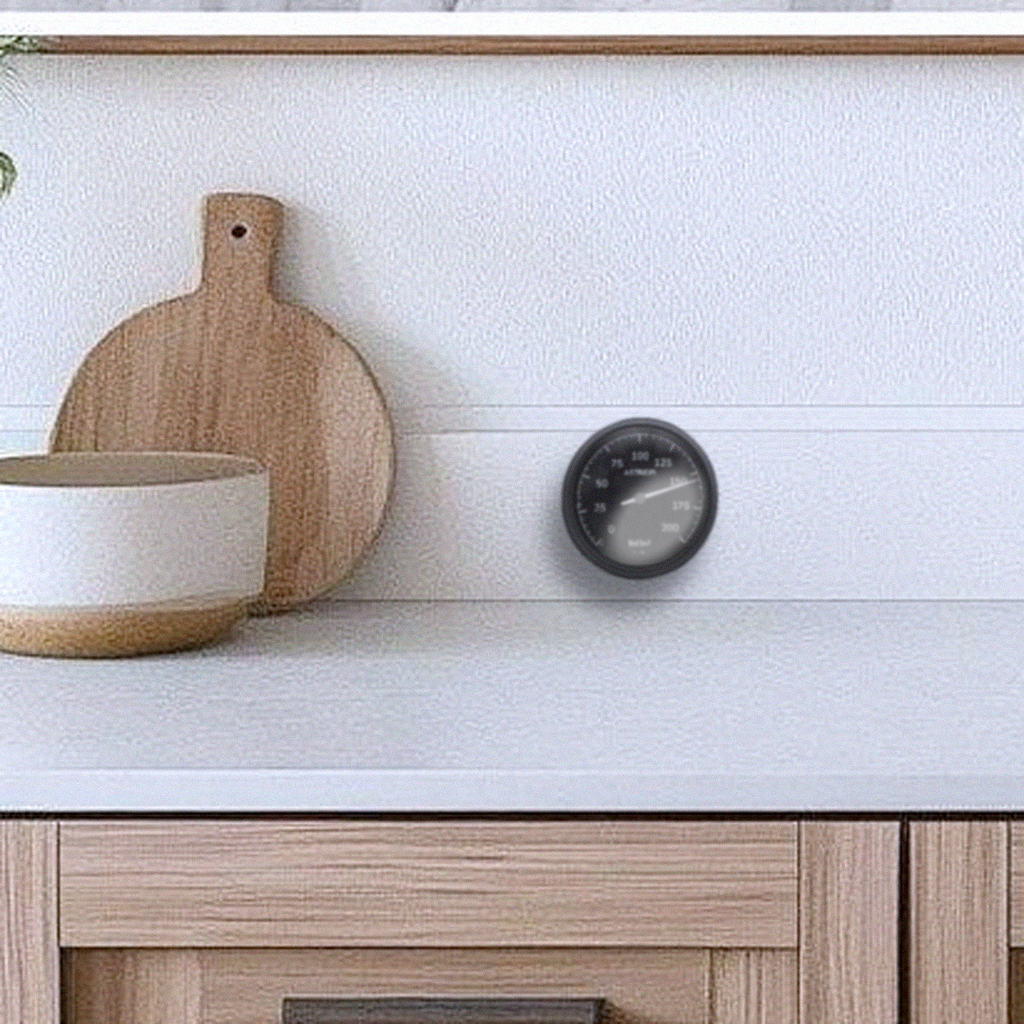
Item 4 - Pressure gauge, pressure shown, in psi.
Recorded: 155 psi
